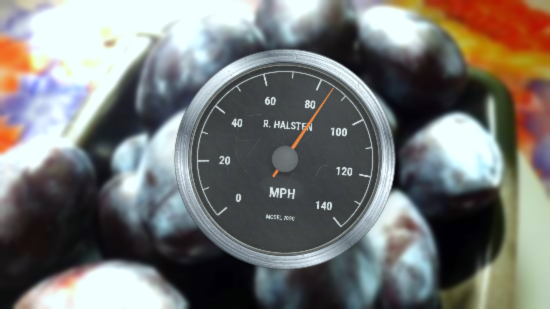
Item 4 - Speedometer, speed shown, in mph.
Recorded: 85 mph
